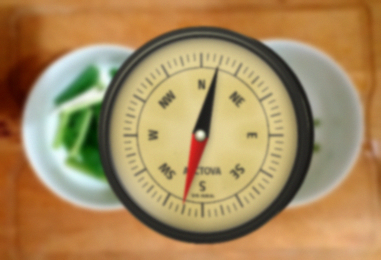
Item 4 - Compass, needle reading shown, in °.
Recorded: 195 °
